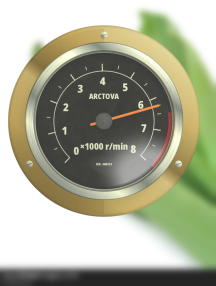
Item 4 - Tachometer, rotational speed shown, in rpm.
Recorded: 6250 rpm
